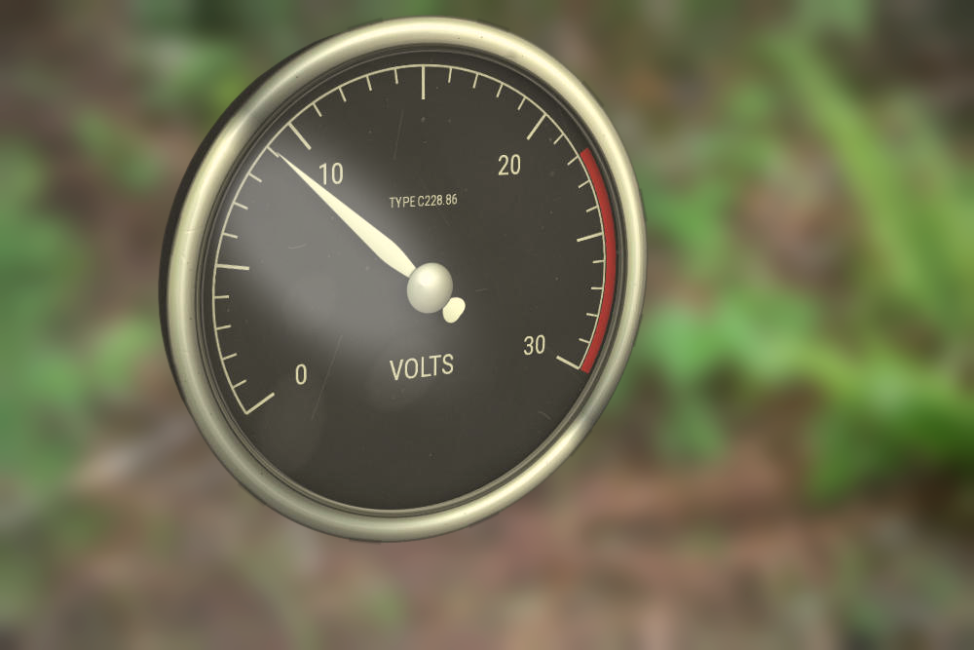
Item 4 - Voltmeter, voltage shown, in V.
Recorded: 9 V
